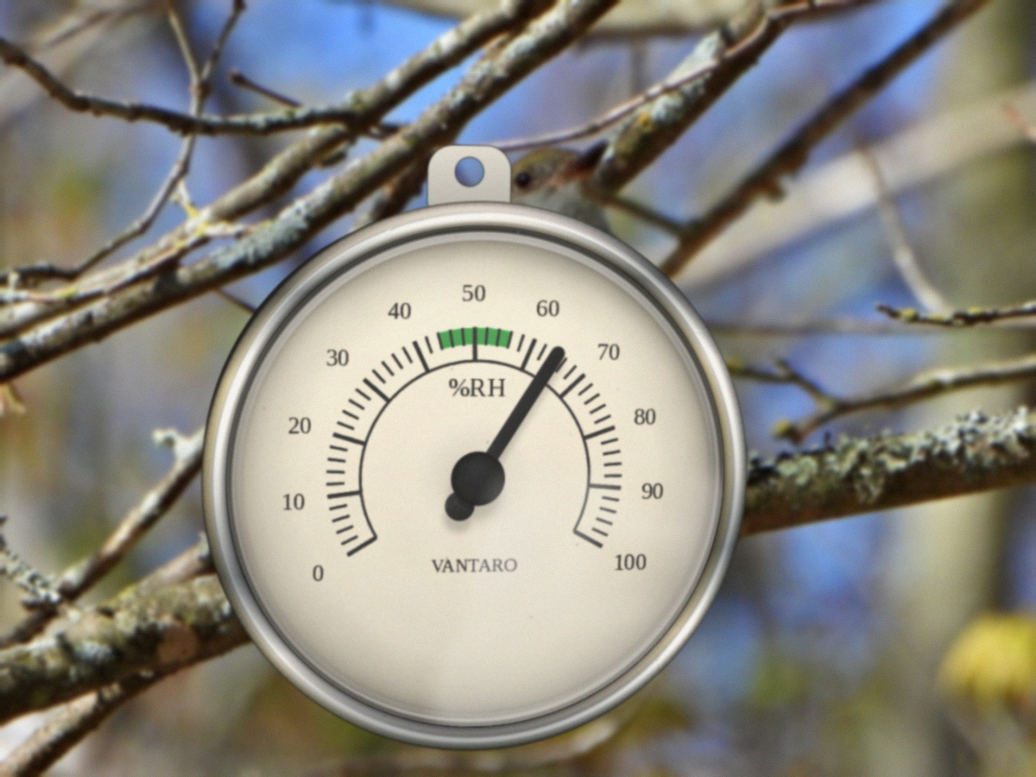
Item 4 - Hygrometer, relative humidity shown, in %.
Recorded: 64 %
